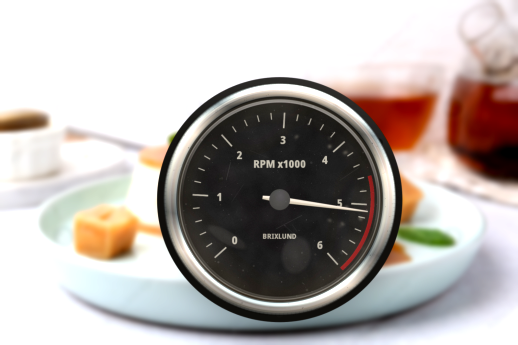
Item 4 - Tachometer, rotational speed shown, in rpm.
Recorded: 5100 rpm
